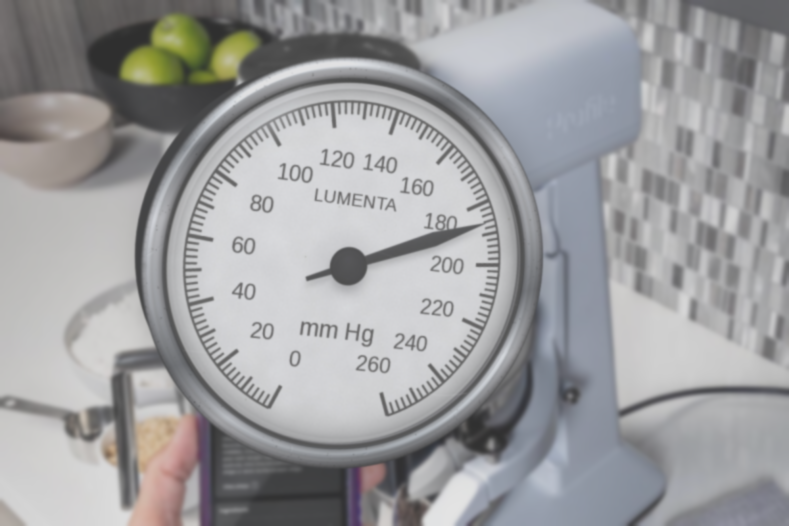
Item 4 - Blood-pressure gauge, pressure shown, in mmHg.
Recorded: 186 mmHg
